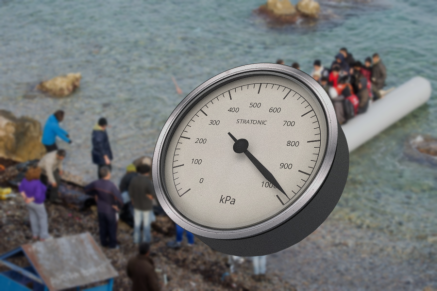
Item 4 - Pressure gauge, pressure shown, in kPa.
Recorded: 980 kPa
